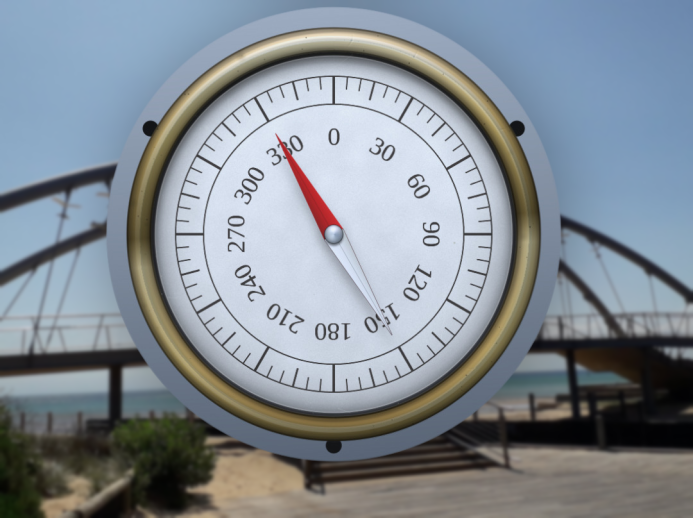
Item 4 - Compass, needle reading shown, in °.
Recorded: 330 °
